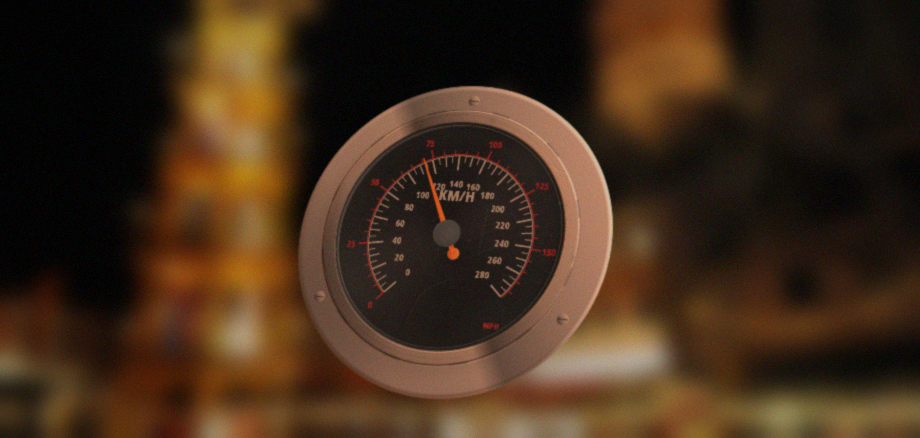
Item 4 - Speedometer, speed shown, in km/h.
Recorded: 115 km/h
